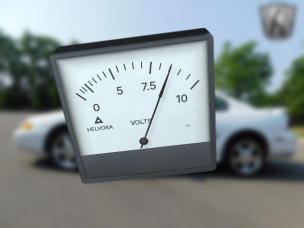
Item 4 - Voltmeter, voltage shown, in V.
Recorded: 8.5 V
